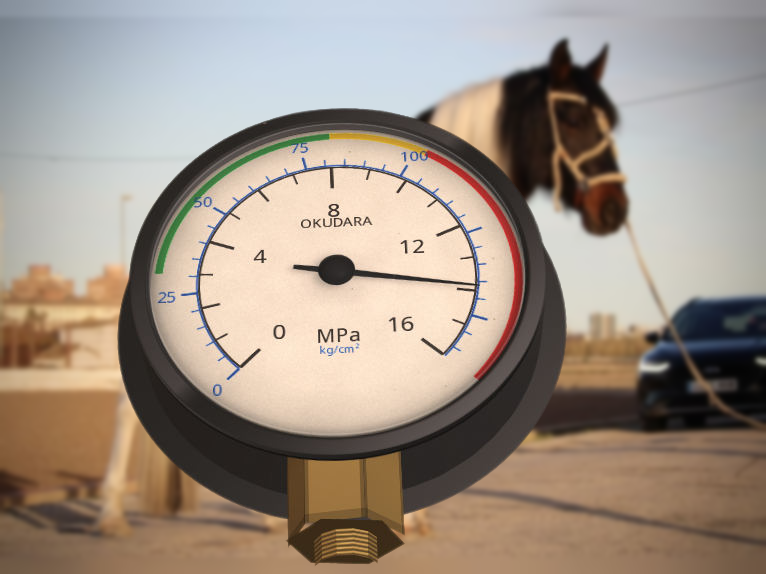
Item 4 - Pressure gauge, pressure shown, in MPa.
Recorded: 14 MPa
